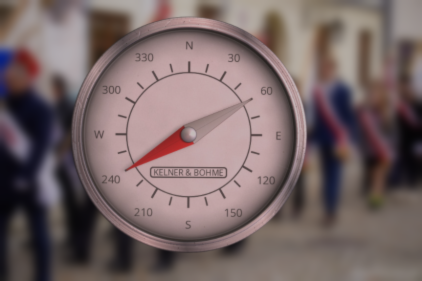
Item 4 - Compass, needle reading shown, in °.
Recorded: 240 °
